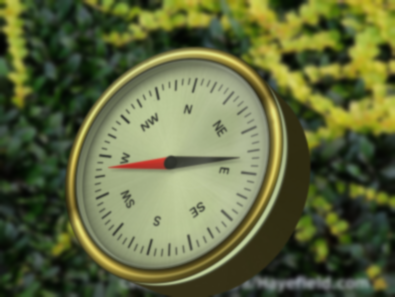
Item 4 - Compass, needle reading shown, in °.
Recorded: 260 °
